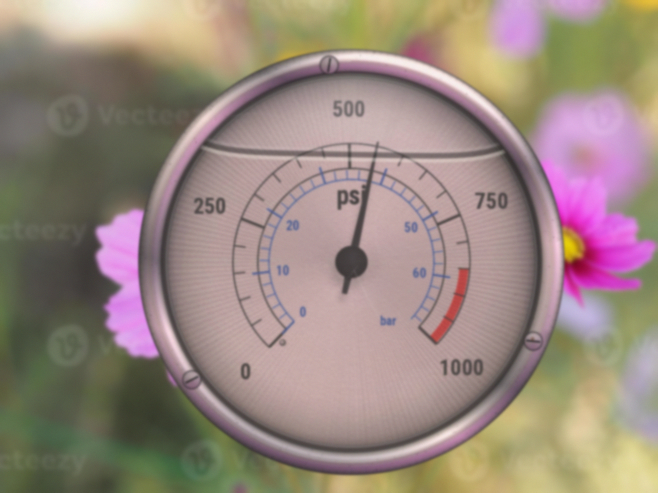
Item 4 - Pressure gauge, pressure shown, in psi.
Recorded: 550 psi
